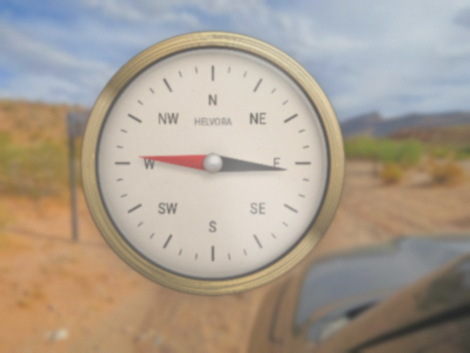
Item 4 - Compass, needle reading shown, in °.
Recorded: 275 °
